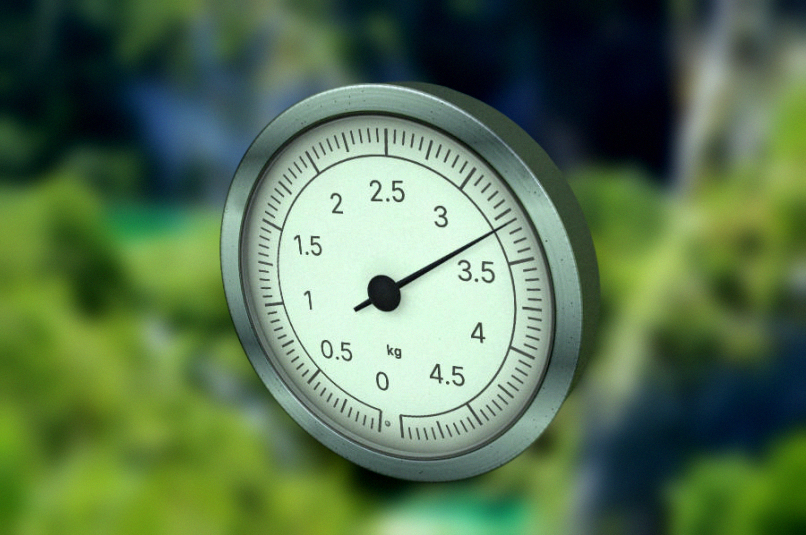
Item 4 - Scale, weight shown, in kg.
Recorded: 3.3 kg
